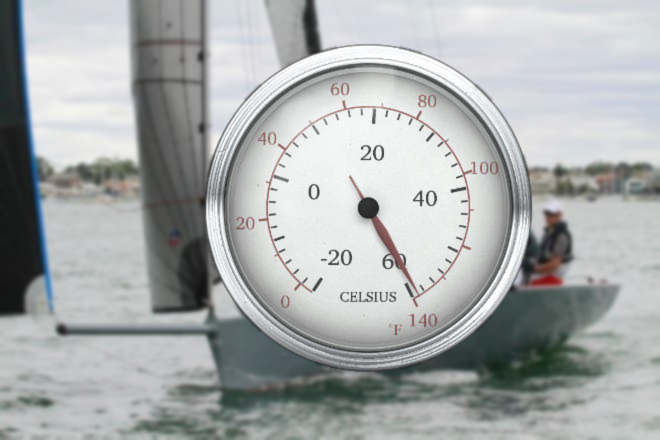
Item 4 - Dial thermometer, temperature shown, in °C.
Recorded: 59 °C
